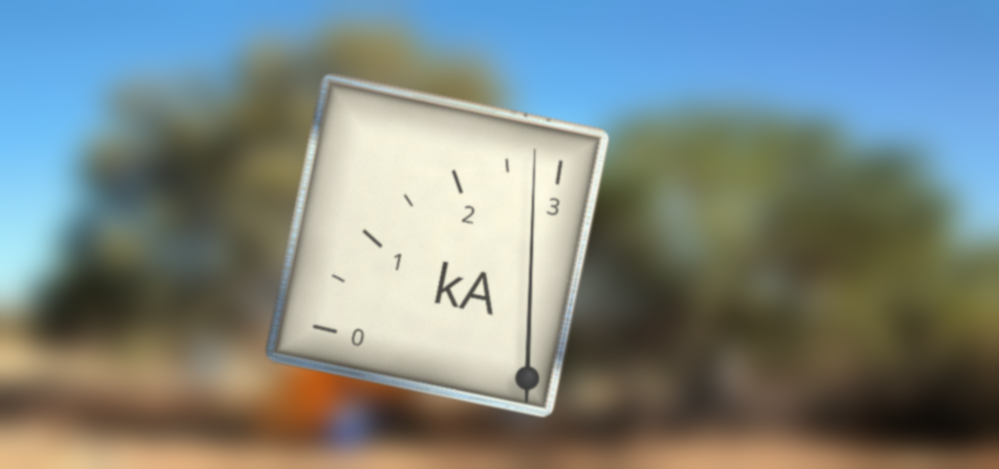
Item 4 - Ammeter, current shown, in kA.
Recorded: 2.75 kA
